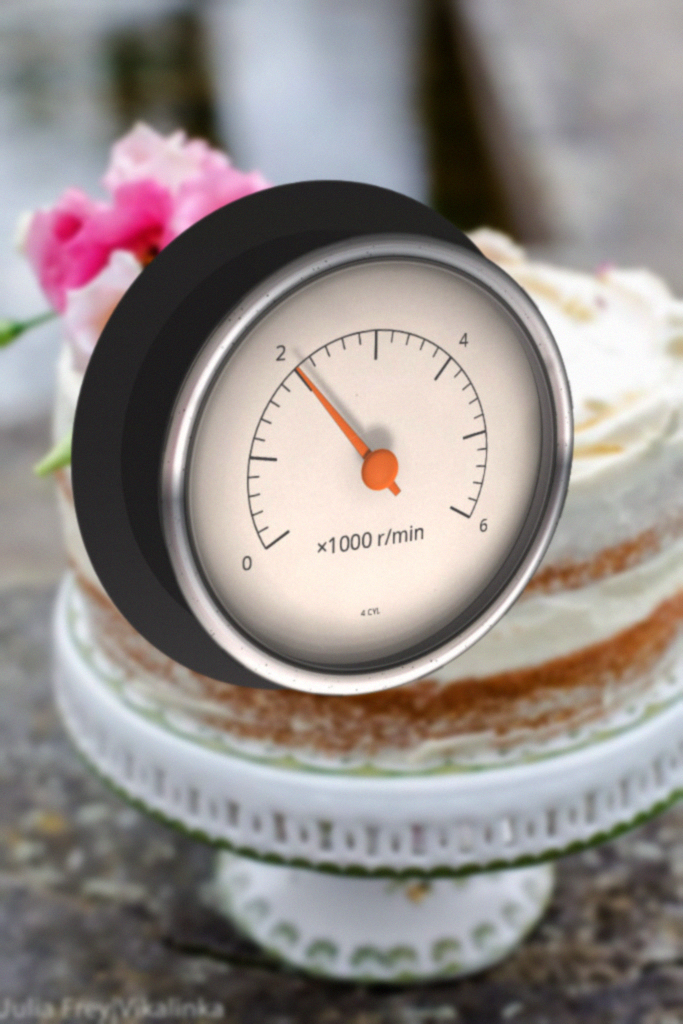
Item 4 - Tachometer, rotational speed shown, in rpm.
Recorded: 2000 rpm
